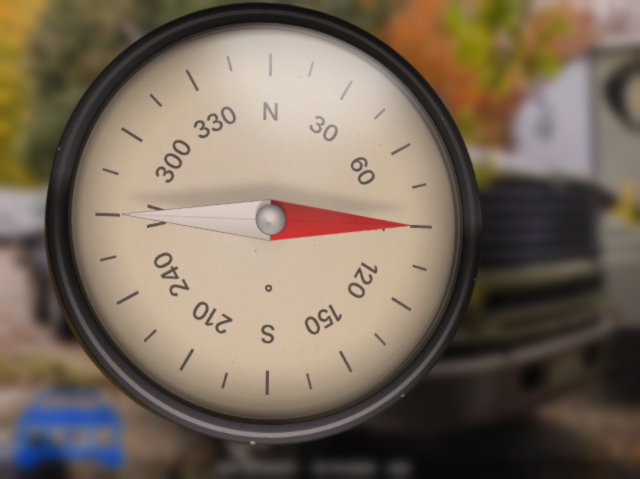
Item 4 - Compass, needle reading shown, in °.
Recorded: 90 °
